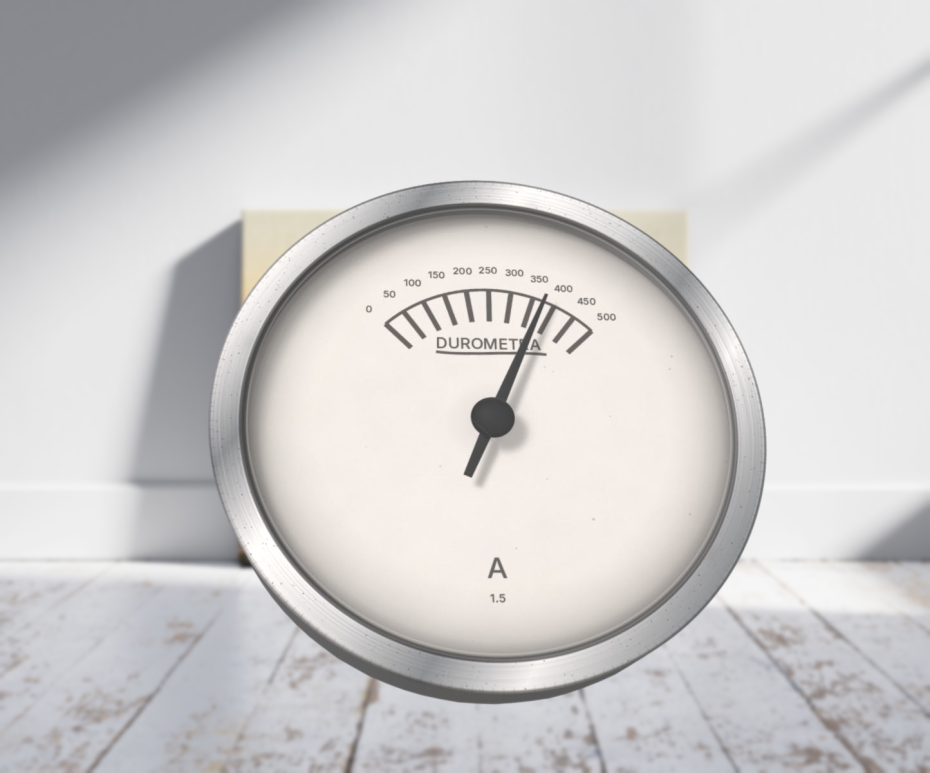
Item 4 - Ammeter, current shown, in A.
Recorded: 375 A
